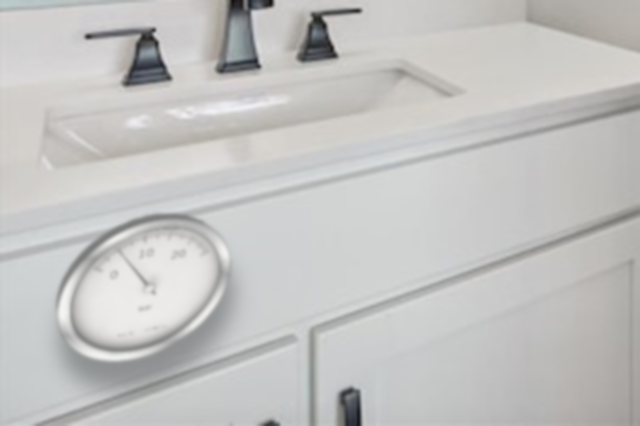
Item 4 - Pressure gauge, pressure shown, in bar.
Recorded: 5 bar
